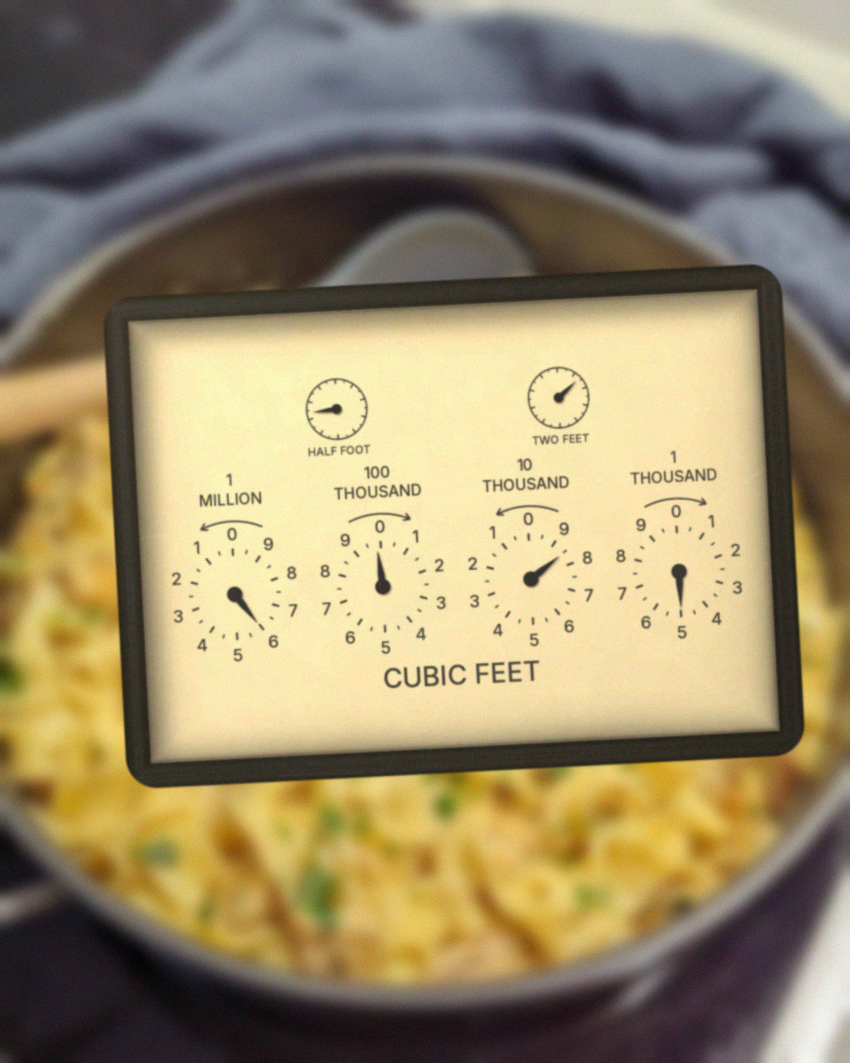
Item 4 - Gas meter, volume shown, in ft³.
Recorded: 598500 ft³
